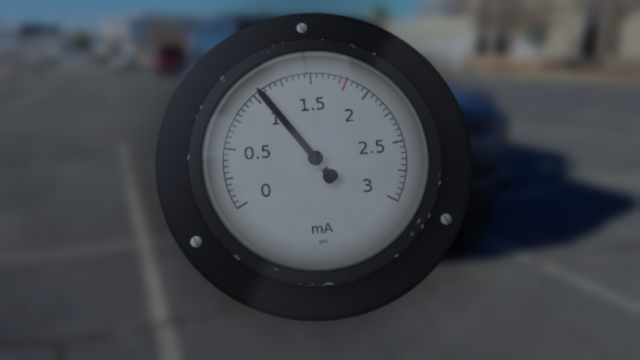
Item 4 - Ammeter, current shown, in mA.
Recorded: 1.05 mA
